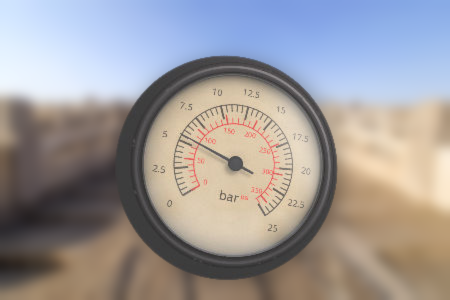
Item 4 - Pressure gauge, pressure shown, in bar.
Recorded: 5.5 bar
